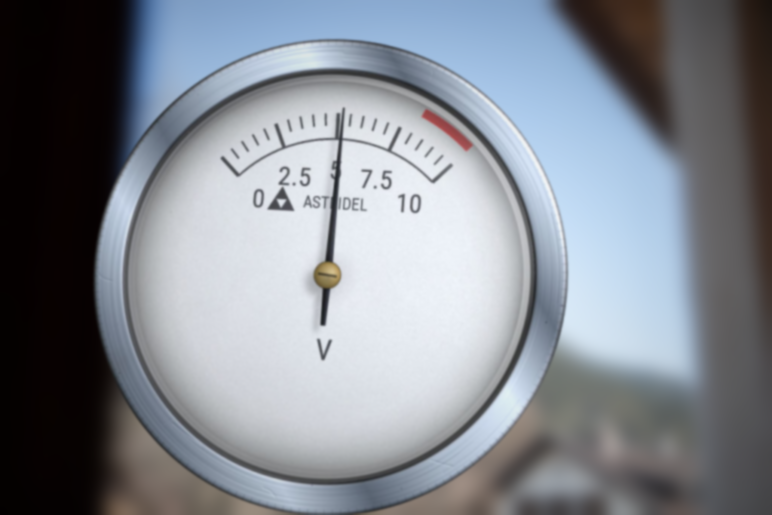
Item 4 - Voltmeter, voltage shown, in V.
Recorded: 5.25 V
